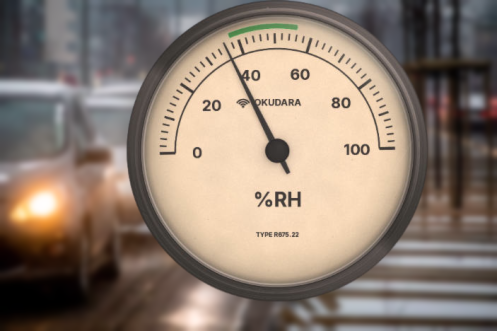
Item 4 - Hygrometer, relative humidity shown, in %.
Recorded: 36 %
